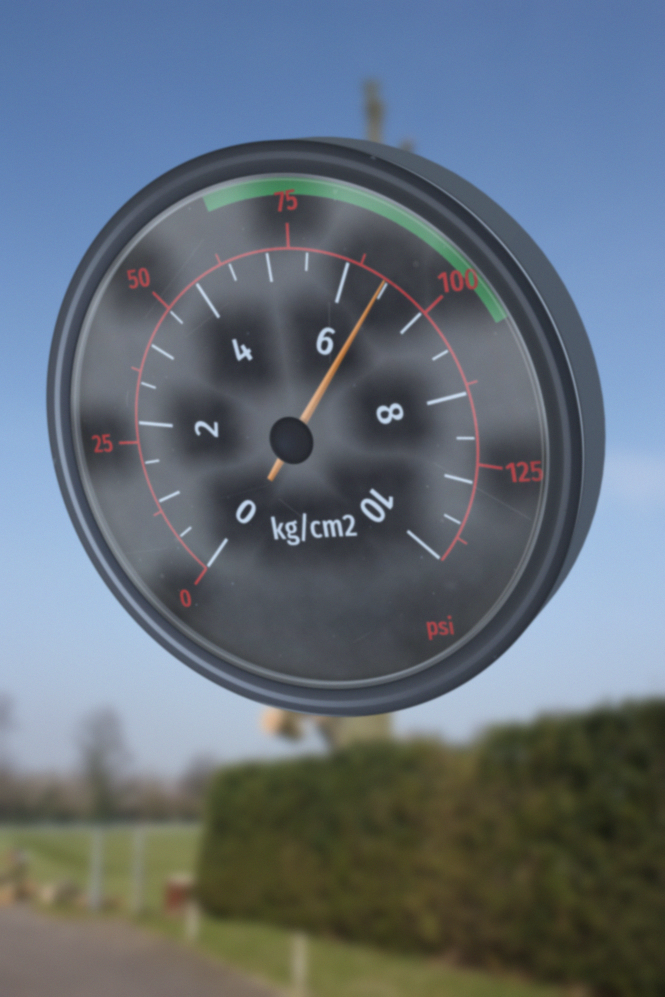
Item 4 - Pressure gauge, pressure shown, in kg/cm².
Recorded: 6.5 kg/cm²
